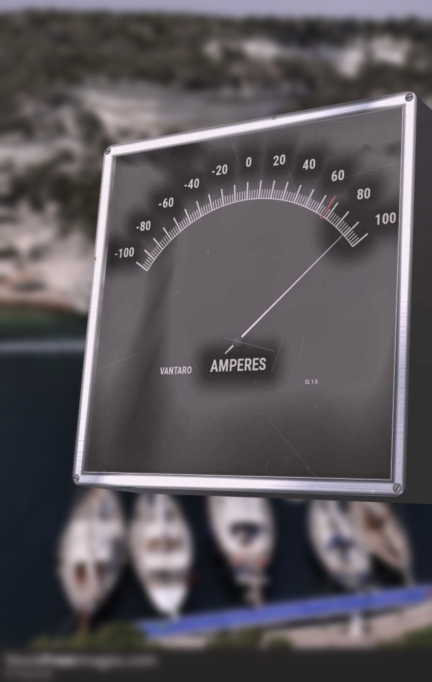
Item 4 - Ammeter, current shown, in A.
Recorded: 90 A
